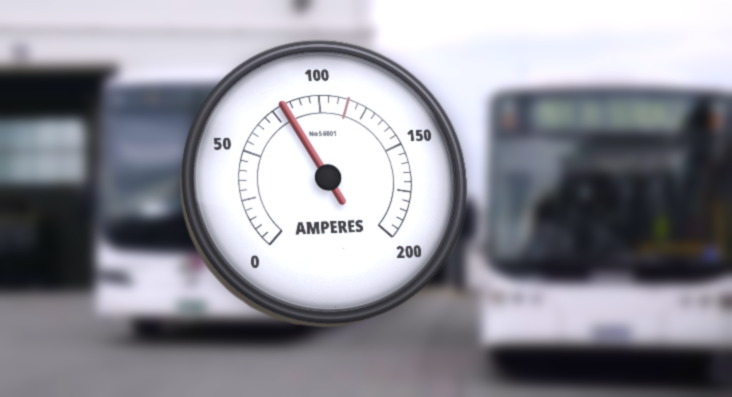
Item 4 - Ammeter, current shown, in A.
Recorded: 80 A
